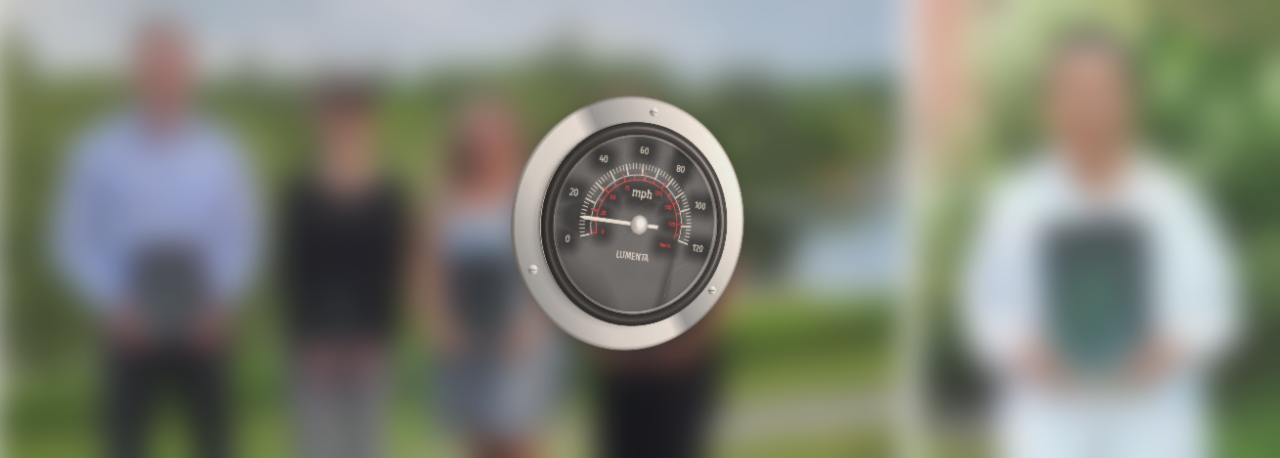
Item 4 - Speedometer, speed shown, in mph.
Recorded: 10 mph
